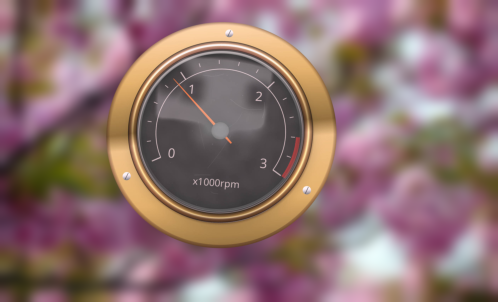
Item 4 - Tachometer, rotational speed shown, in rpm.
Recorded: 900 rpm
